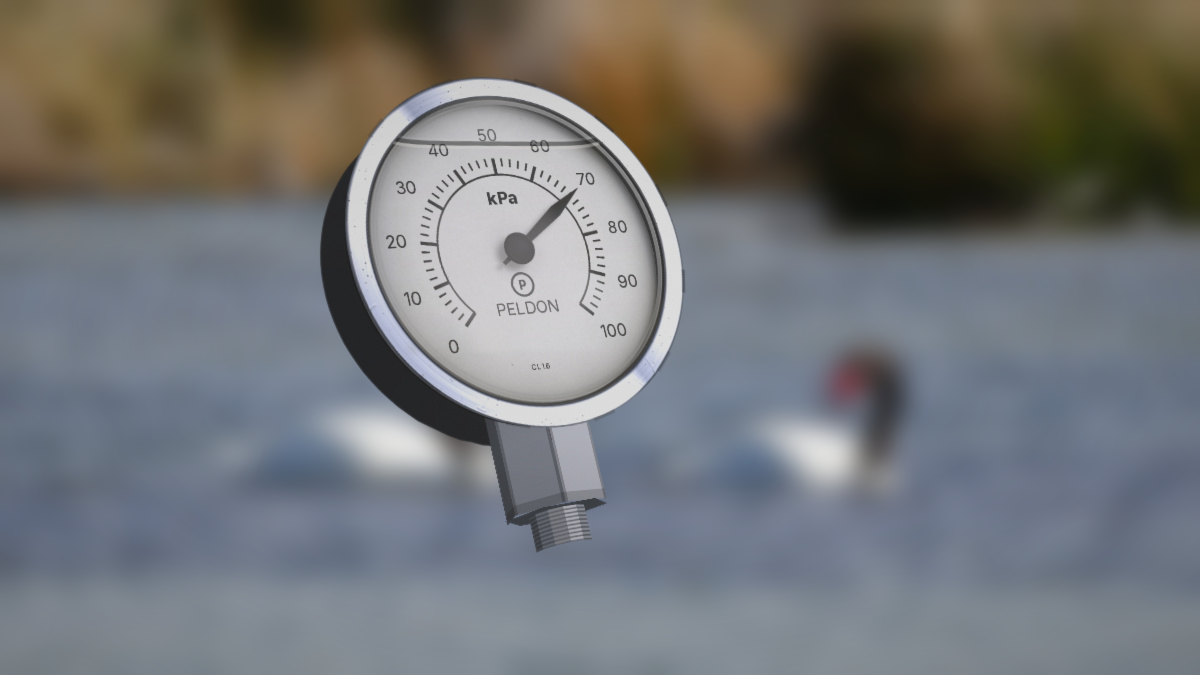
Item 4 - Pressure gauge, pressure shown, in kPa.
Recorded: 70 kPa
